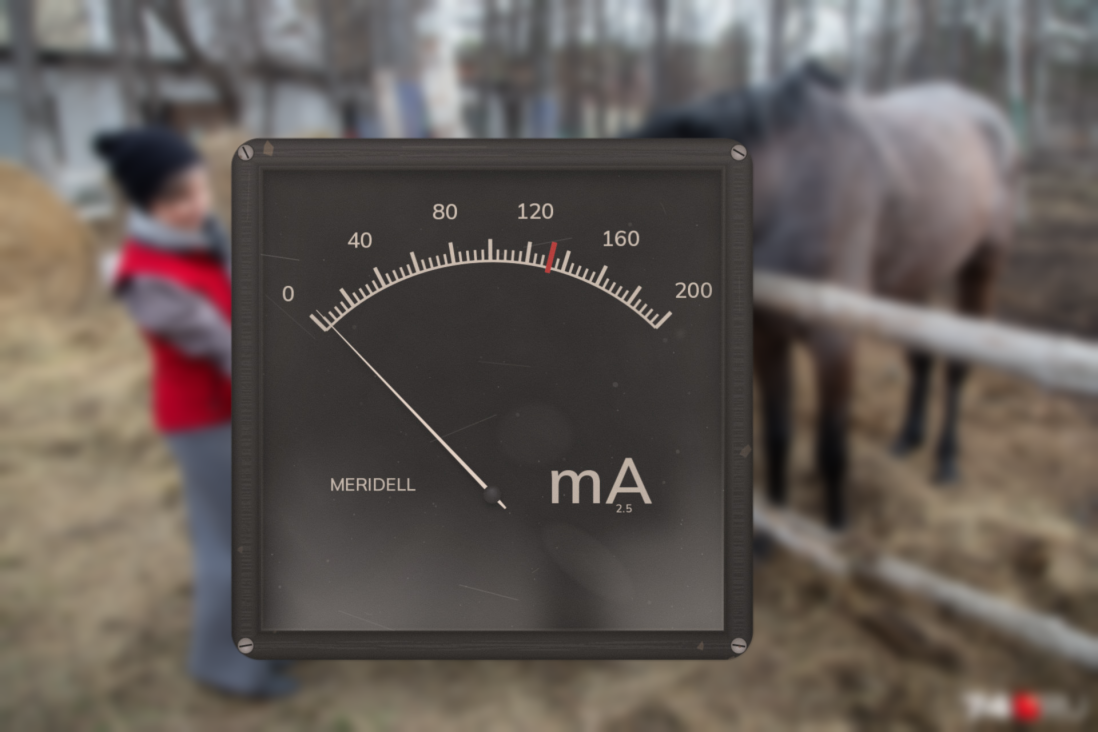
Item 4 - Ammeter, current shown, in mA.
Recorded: 4 mA
